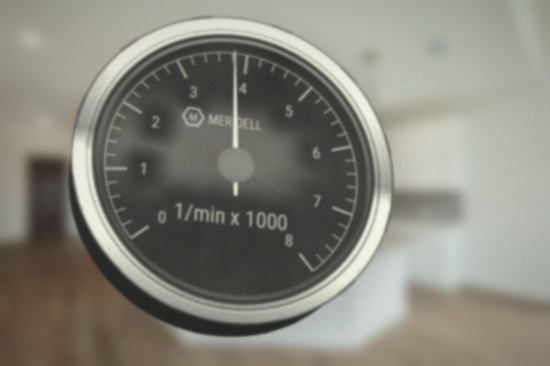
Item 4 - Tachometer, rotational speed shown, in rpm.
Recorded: 3800 rpm
